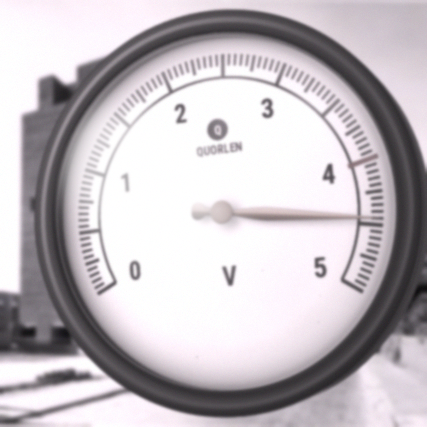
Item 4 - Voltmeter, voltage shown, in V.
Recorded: 4.45 V
